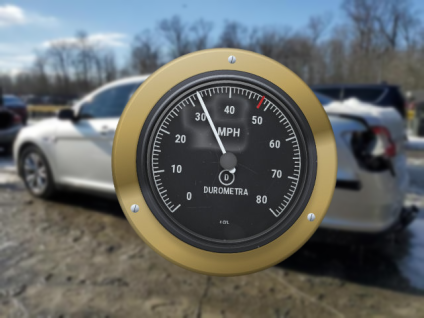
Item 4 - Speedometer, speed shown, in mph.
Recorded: 32 mph
